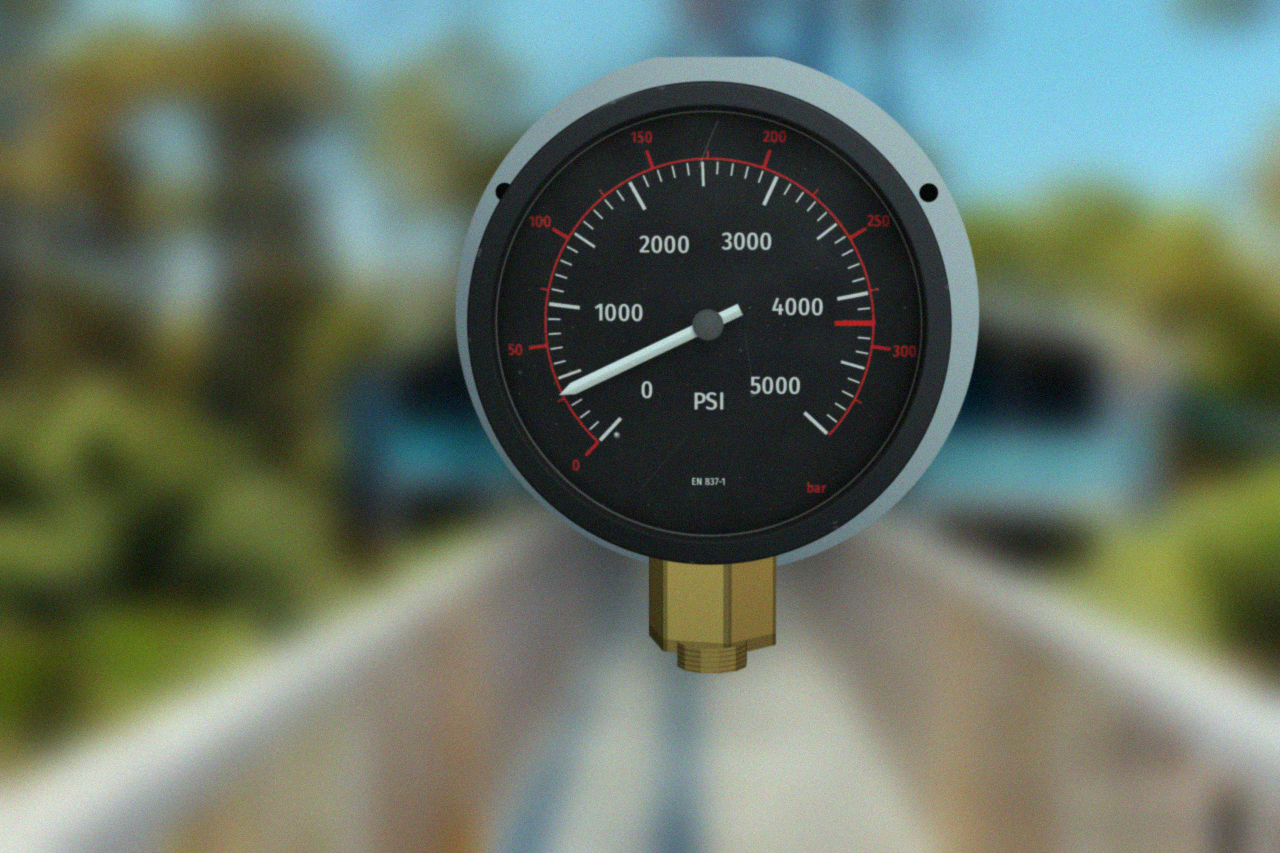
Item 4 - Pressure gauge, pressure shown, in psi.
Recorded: 400 psi
